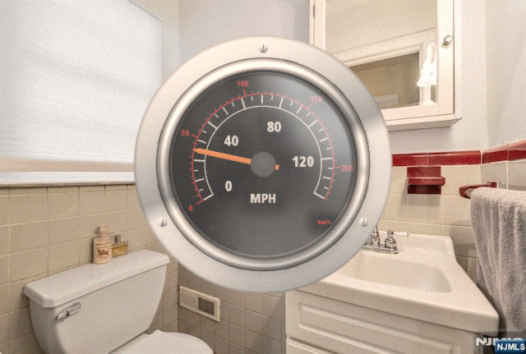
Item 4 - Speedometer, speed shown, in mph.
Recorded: 25 mph
